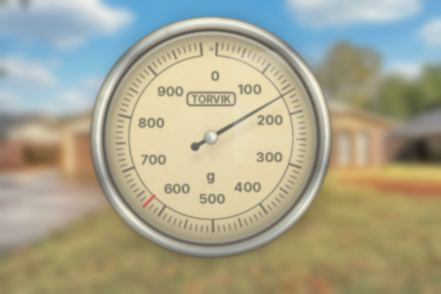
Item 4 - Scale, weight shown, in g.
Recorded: 160 g
